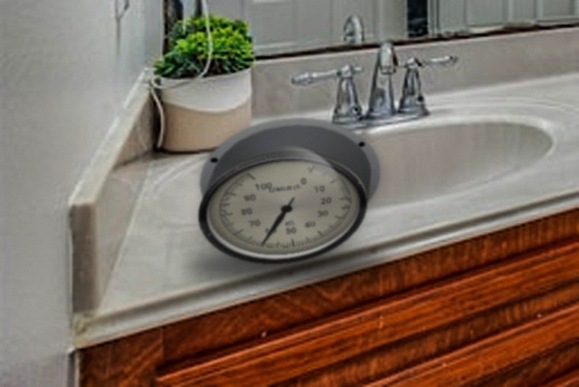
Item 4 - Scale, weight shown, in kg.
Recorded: 60 kg
